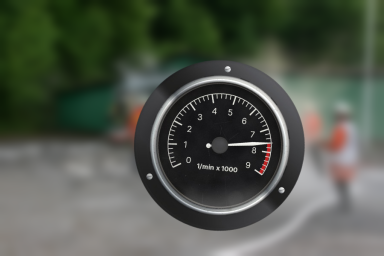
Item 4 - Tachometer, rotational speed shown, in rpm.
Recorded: 7600 rpm
